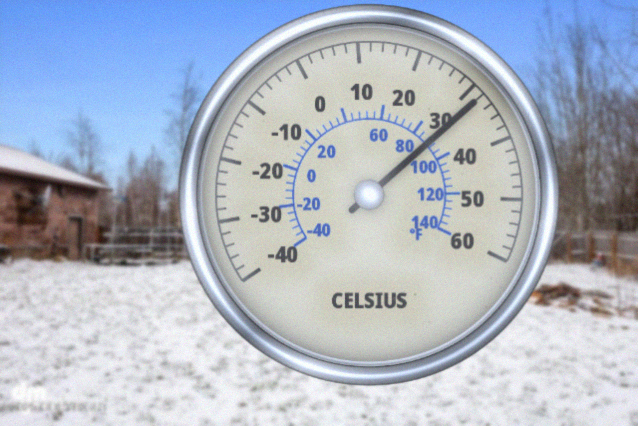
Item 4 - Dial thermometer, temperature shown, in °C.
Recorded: 32 °C
